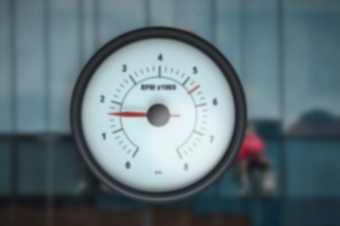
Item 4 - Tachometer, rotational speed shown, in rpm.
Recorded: 1600 rpm
